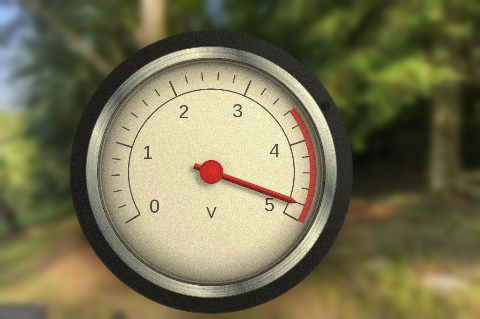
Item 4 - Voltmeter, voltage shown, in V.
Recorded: 4.8 V
